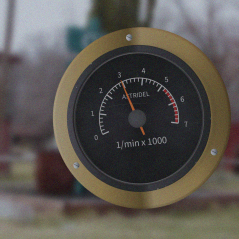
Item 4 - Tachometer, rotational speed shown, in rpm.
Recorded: 3000 rpm
